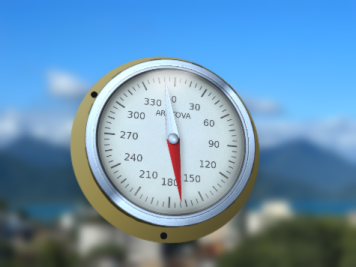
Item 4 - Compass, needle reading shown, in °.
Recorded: 170 °
